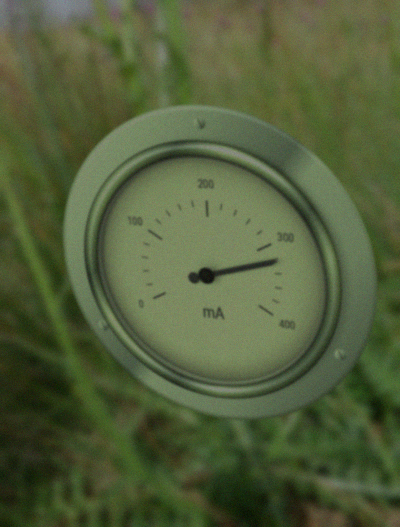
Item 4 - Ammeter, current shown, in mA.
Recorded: 320 mA
